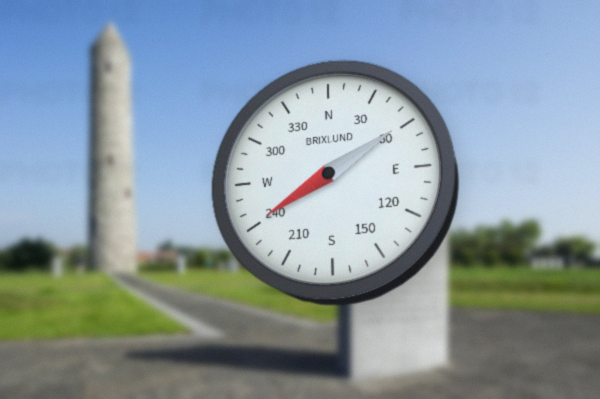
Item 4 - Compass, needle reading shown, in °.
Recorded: 240 °
